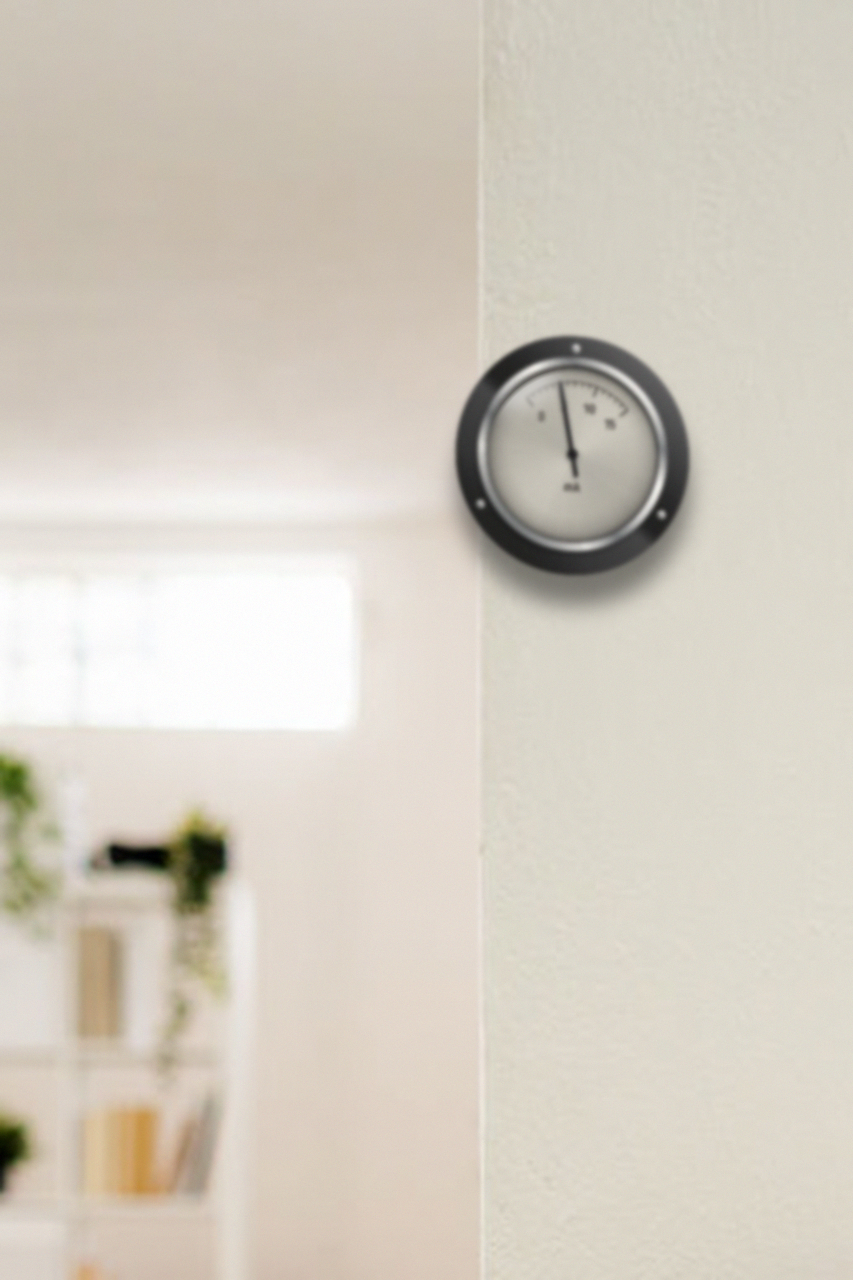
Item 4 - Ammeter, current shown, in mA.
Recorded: 5 mA
